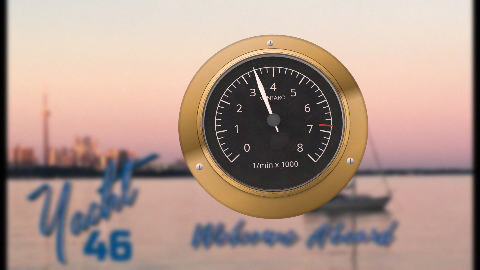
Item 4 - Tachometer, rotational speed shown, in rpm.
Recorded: 3400 rpm
